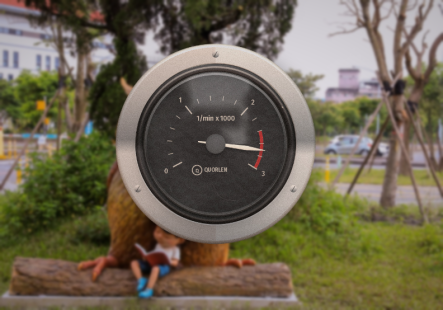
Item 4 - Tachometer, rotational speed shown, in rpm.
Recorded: 2700 rpm
